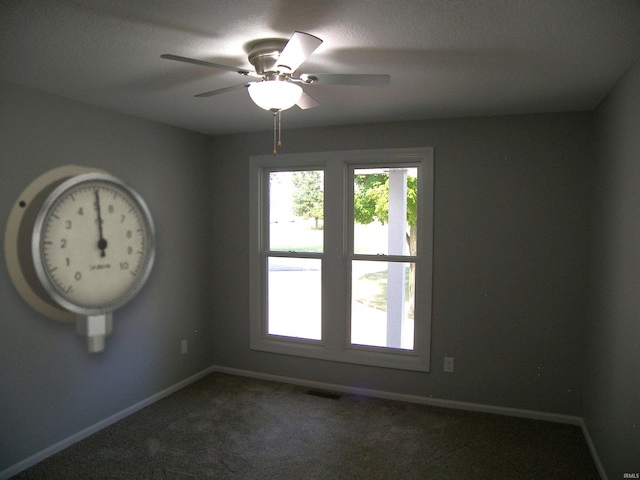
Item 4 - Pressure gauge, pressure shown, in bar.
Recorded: 5 bar
